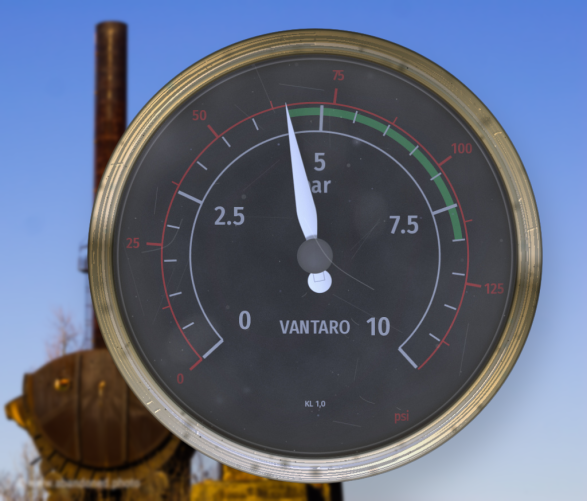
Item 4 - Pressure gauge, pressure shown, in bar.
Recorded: 4.5 bar
